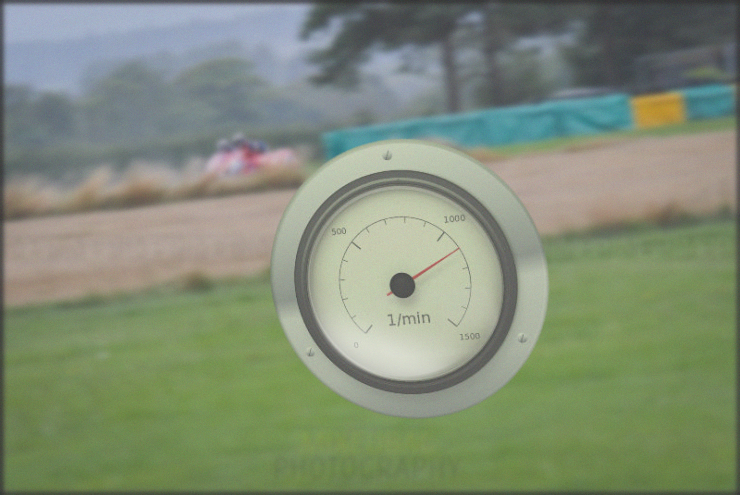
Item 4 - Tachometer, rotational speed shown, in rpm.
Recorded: 1100 rpm
